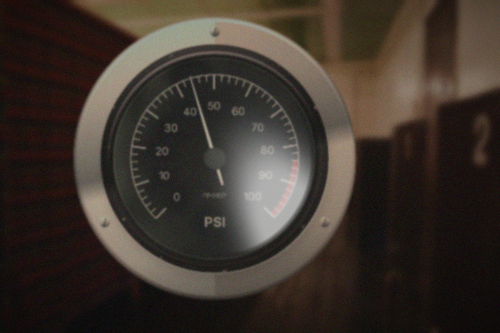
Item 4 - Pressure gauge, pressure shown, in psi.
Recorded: 44 psi
